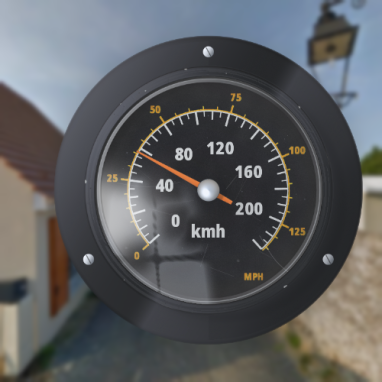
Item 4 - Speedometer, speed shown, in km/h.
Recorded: 57.5 km/h
